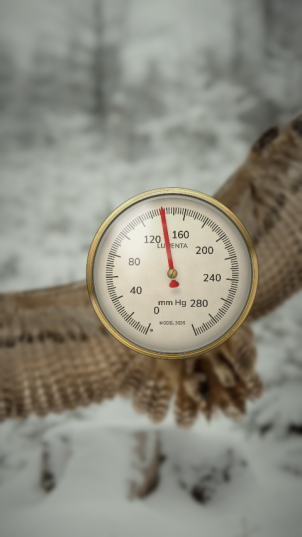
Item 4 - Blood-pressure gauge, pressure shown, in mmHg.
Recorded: 140 mmHg
